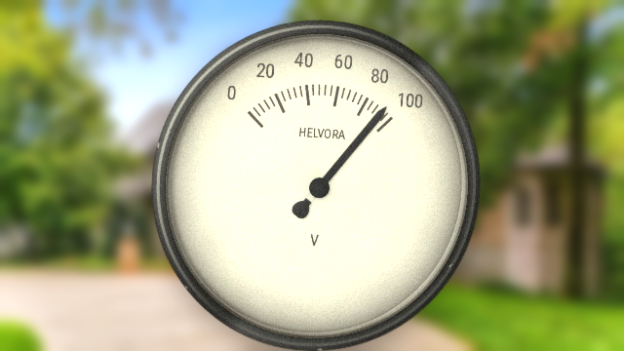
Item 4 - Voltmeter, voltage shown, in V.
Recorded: 92 V
